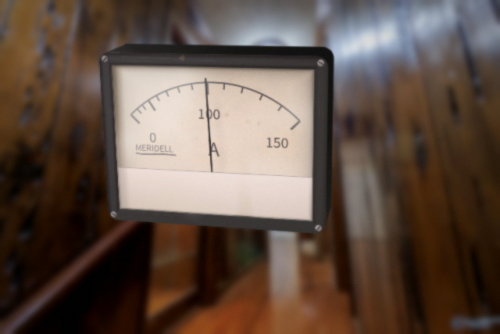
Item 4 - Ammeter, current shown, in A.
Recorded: 100 A
